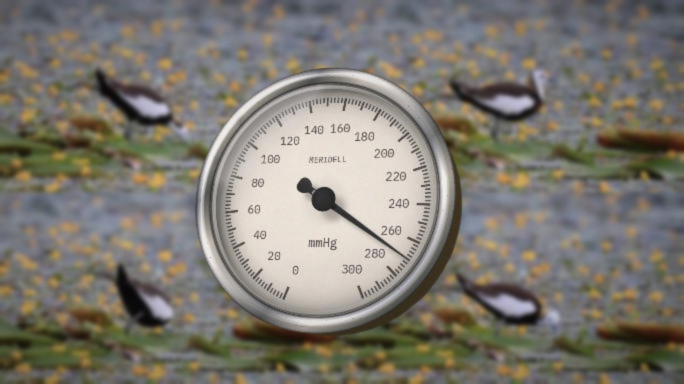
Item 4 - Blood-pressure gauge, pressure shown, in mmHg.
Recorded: 270 mmHg
